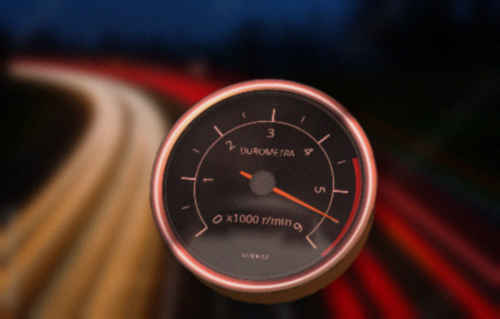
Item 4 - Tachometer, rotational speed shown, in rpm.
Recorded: 5500 rpm
